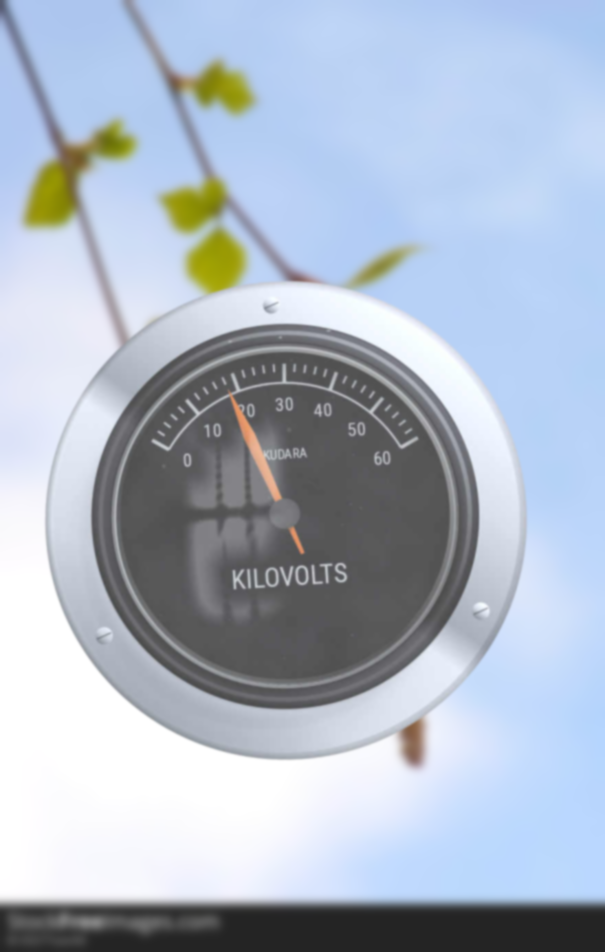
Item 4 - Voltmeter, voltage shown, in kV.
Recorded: 18 kV
